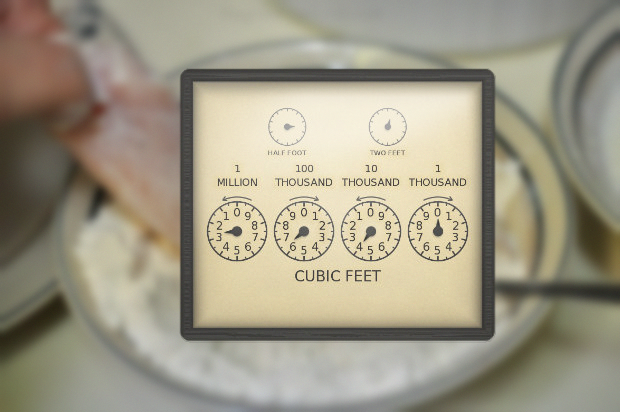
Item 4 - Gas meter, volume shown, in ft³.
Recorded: 264000 ft³
